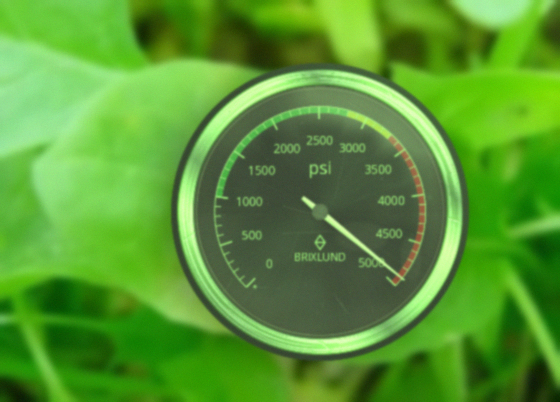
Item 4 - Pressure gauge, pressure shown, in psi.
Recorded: 4900 psi
